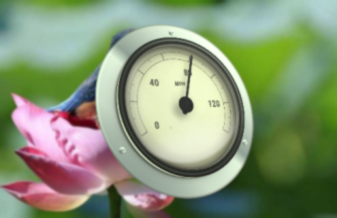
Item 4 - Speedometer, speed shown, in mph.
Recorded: 80 mph
